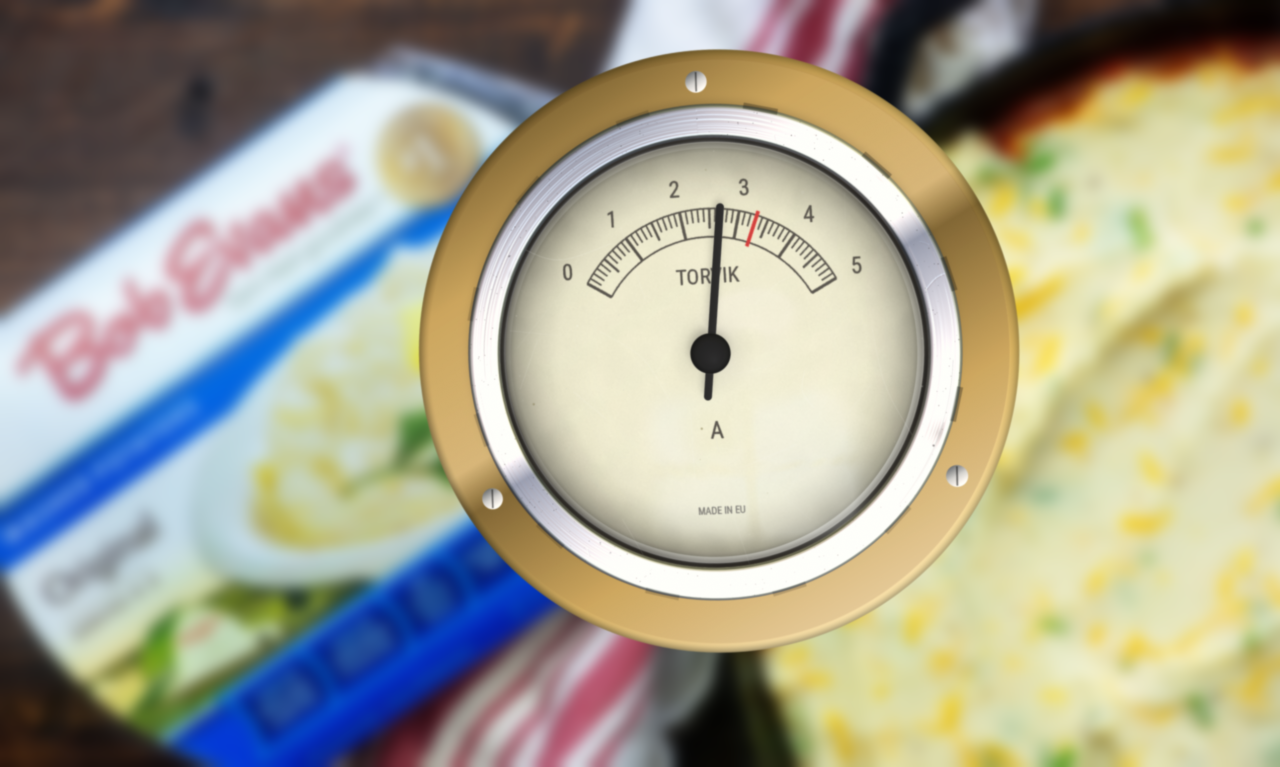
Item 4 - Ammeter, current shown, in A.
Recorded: 2.7 A
